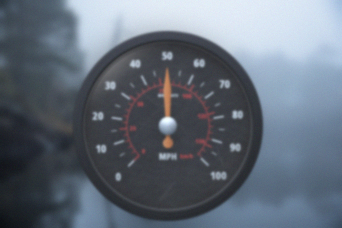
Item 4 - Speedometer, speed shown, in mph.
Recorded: 50 mph
